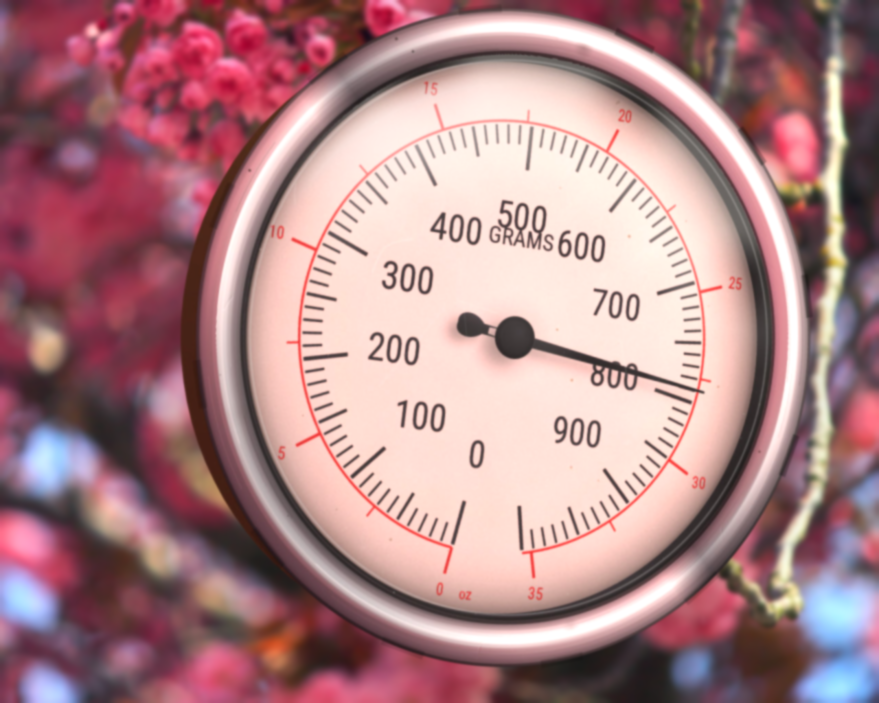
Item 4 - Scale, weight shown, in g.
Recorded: 790 g
